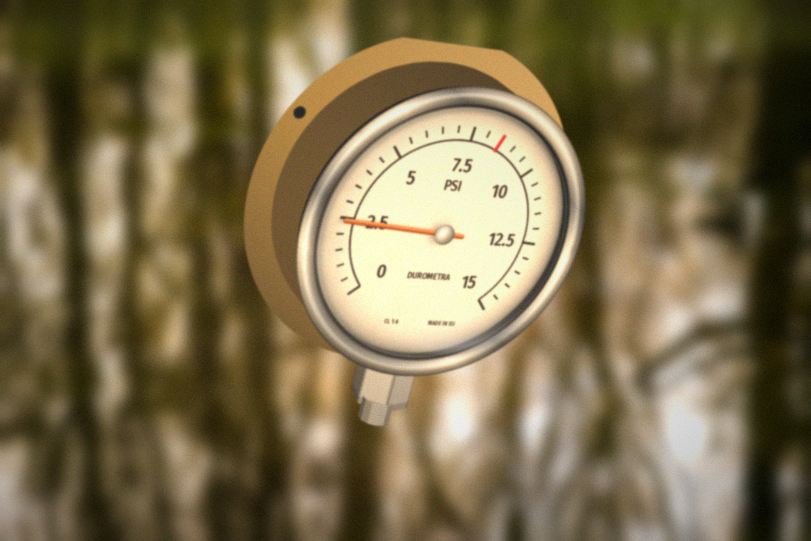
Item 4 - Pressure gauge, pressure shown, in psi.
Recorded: 2.5 psi
